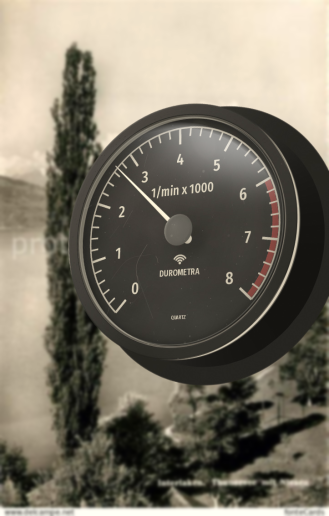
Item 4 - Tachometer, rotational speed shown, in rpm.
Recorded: 2700 rpm
